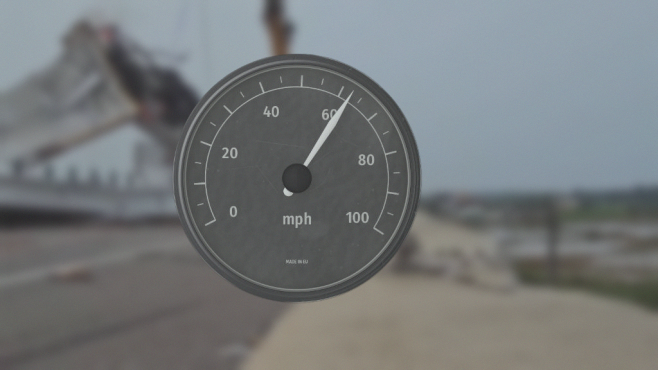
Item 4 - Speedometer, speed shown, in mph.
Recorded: 62.5 mph
